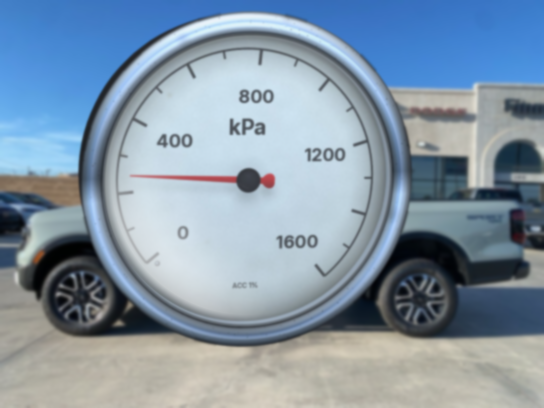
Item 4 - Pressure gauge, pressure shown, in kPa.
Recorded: 250 kPa
